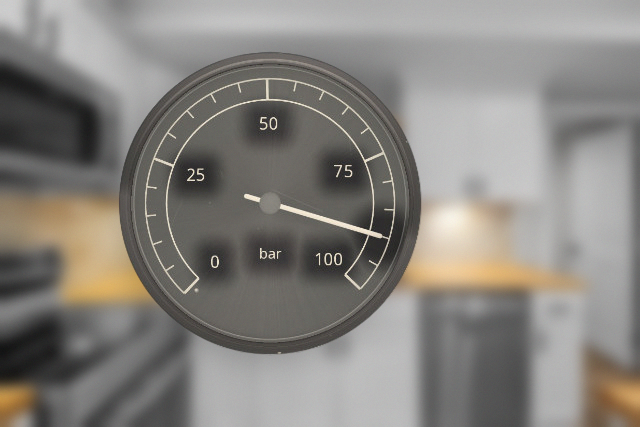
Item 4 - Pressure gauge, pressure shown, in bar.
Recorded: 90 bar
